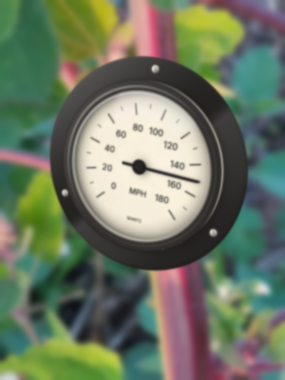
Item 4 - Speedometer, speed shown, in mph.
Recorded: 150 mph
